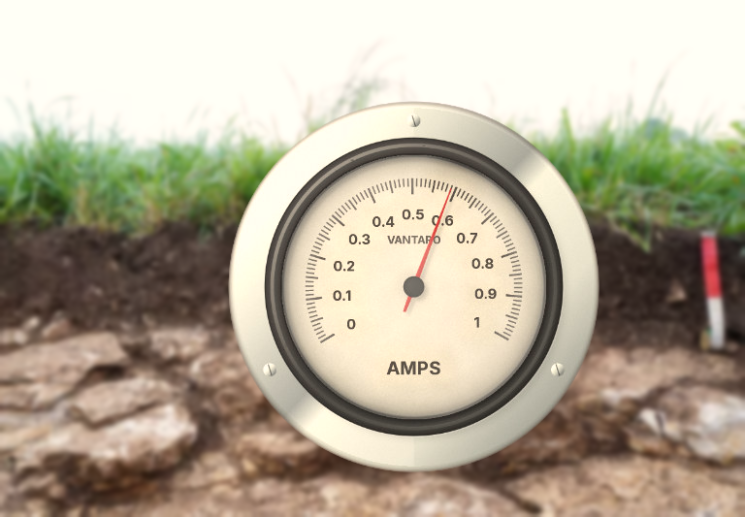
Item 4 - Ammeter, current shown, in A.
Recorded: 0.59 A
